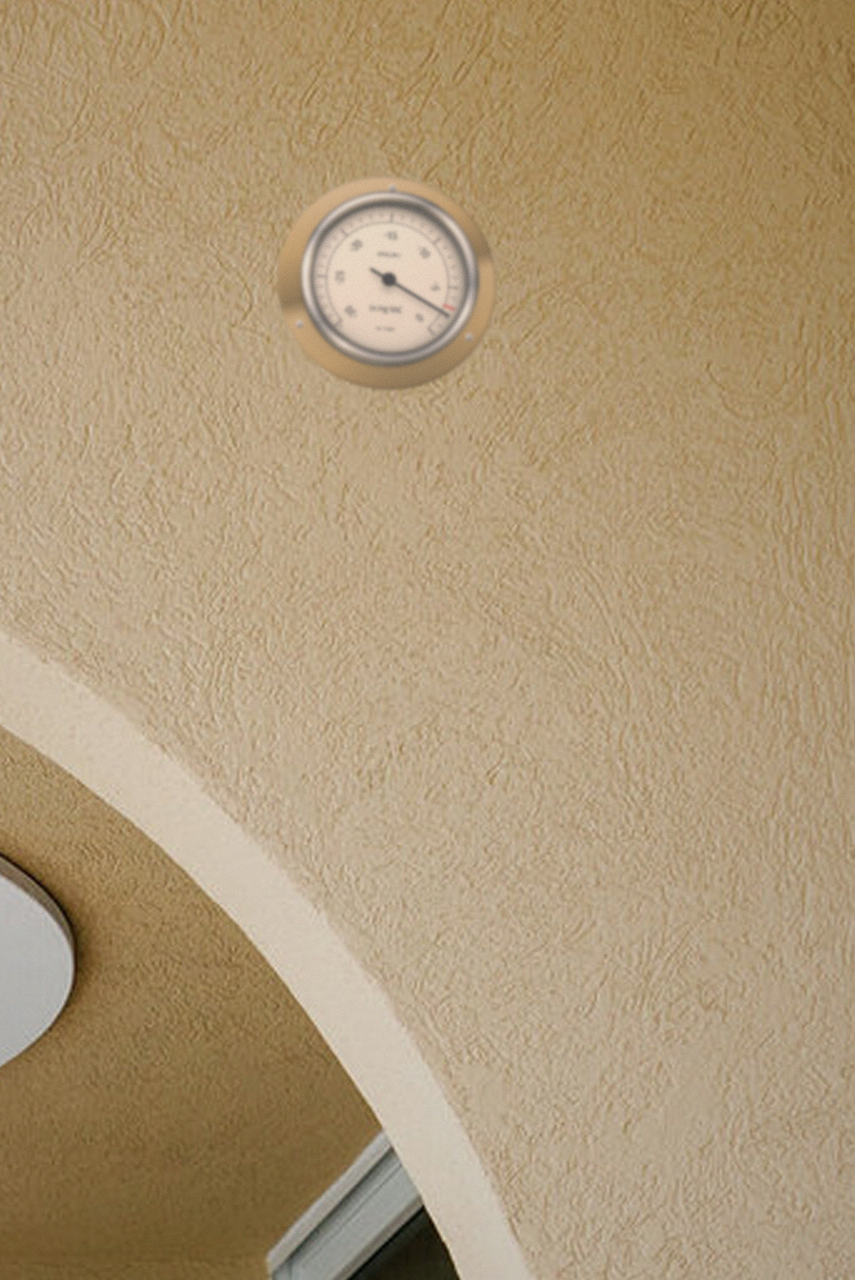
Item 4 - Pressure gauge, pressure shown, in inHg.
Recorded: -2 inHg
